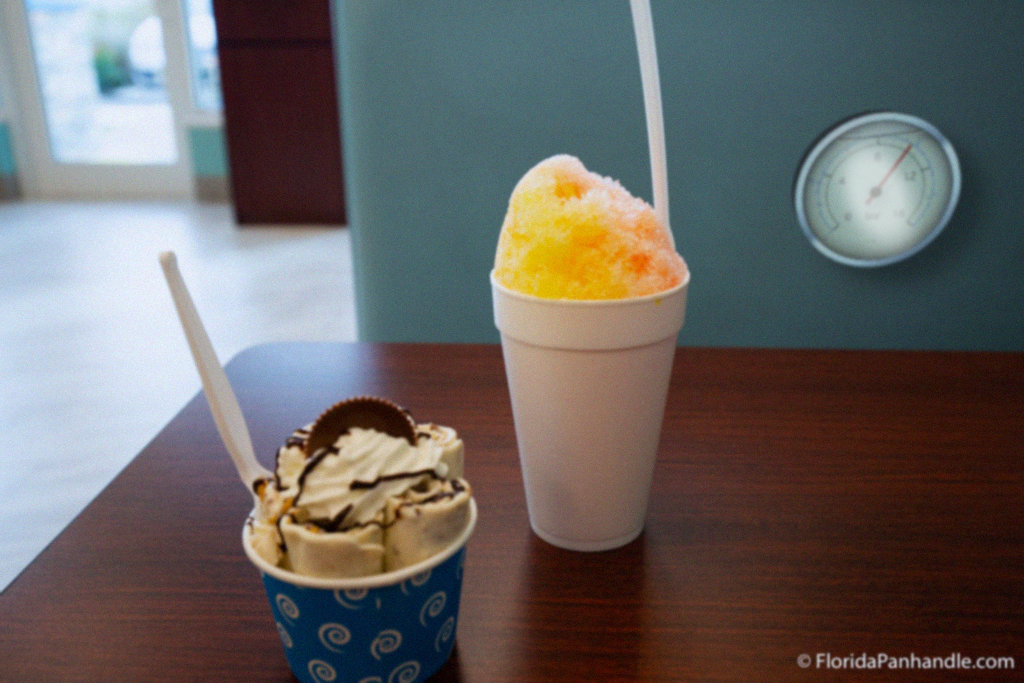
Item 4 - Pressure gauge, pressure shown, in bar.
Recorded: 10 bar
